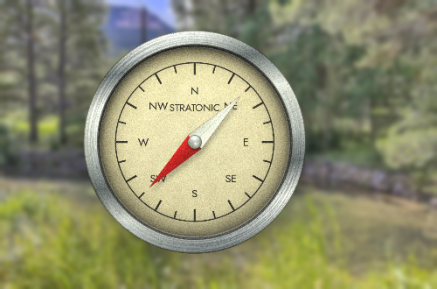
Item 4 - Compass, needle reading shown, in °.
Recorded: 225 °
